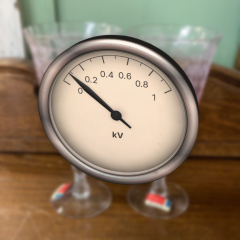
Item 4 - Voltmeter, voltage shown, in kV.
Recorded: 0.1 kV
